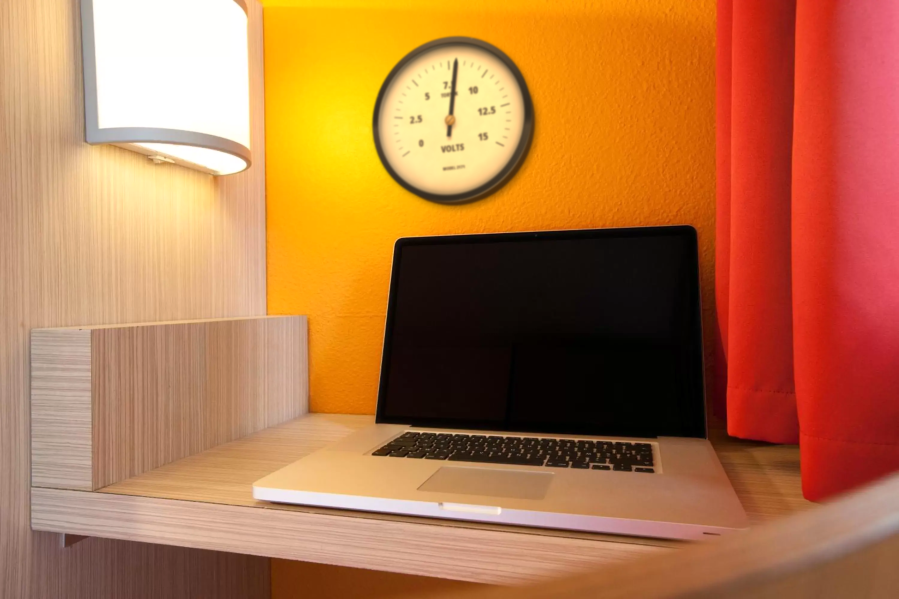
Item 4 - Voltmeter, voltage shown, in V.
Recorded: 8 V
